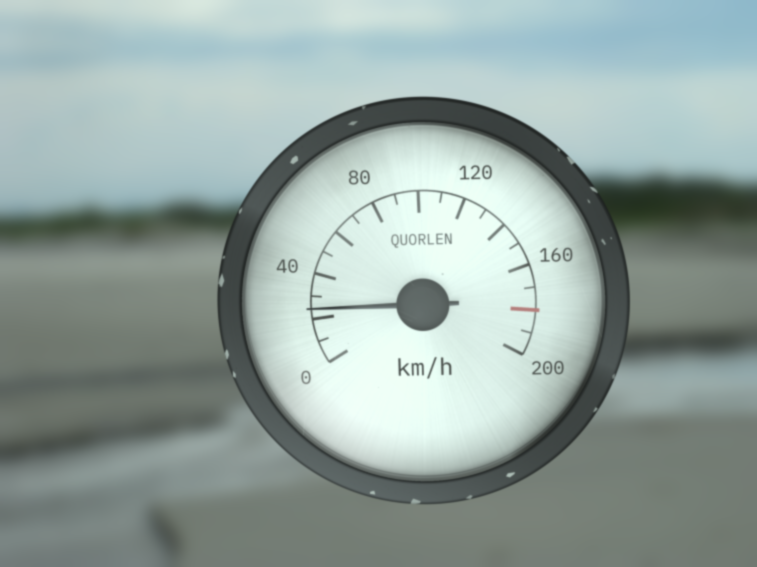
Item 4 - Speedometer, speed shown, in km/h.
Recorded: 25 km/h
